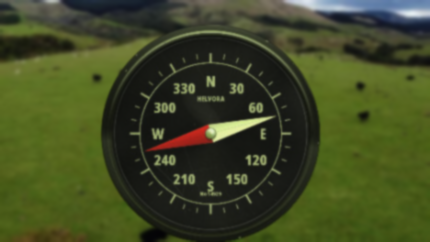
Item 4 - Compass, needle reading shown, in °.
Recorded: 255 °
